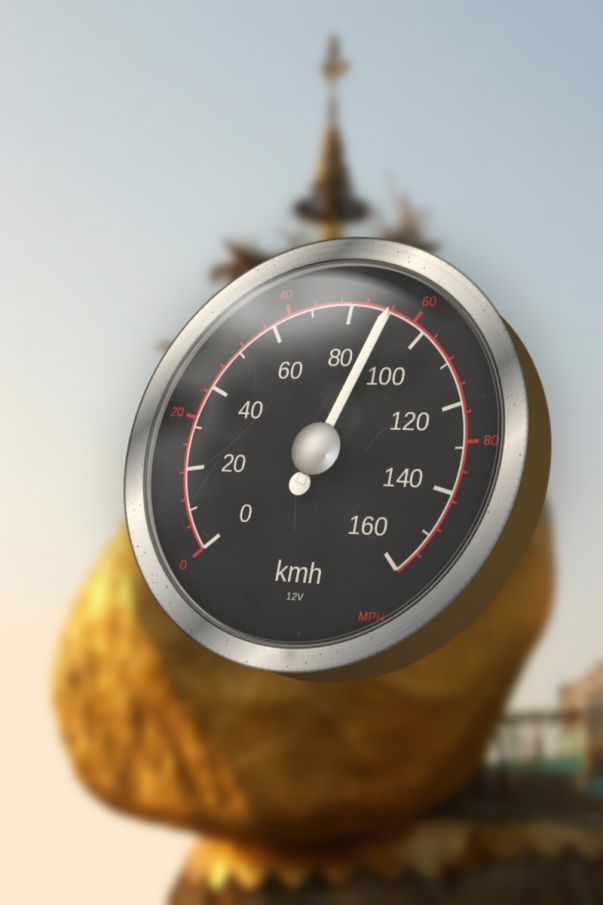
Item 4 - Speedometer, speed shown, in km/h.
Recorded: 90 km/h
